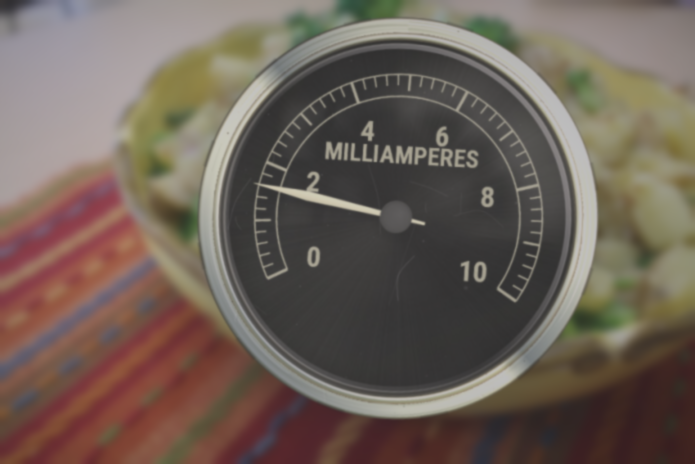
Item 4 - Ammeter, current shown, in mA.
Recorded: 1.6 mA
